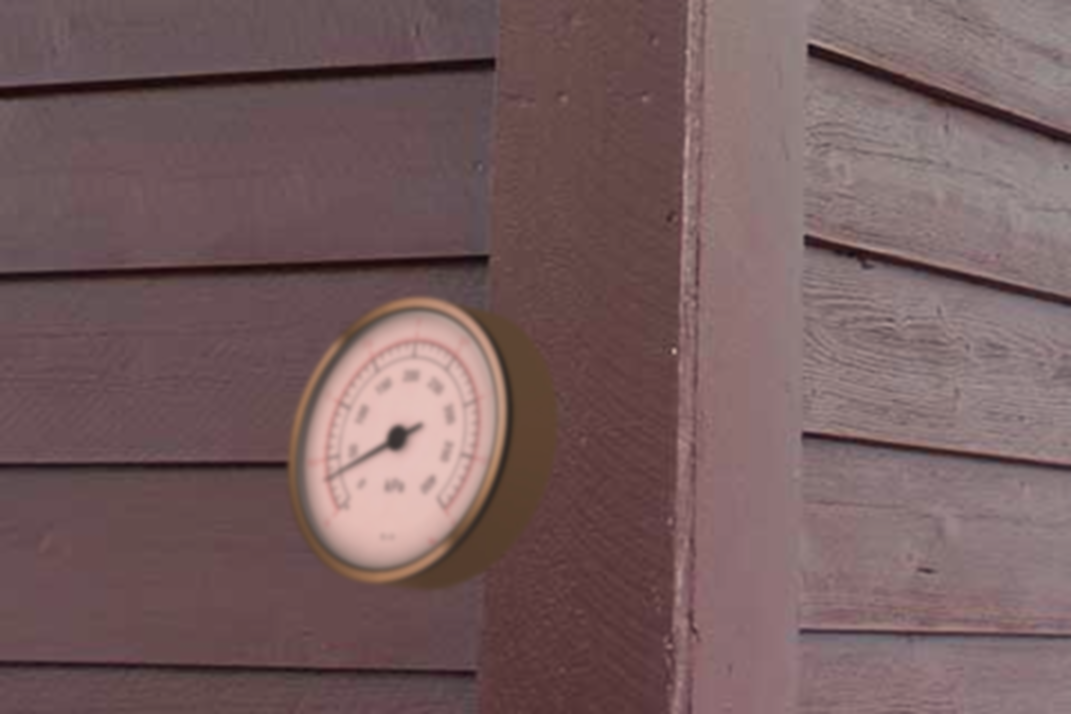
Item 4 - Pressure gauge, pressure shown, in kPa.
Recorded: 30 kPa
